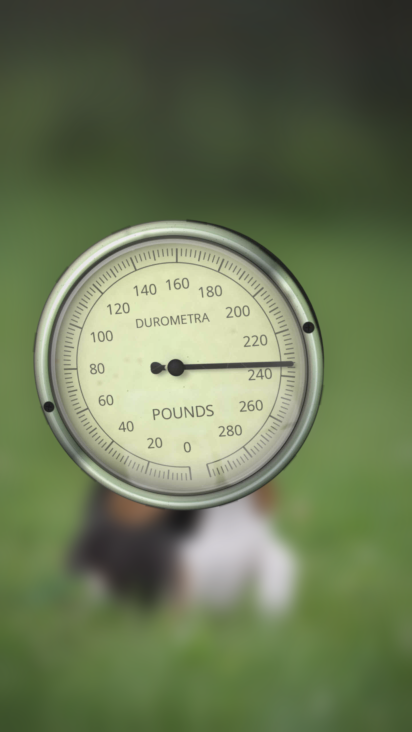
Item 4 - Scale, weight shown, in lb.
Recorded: 234 lb
